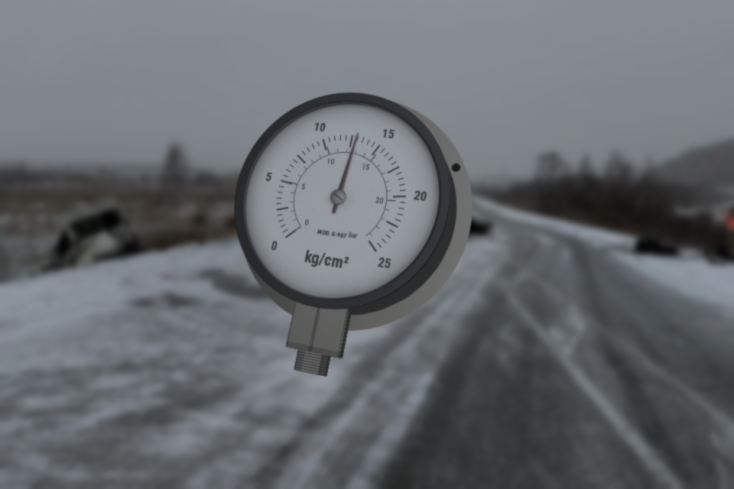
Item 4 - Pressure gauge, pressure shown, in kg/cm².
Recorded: 13 kg/cm²
